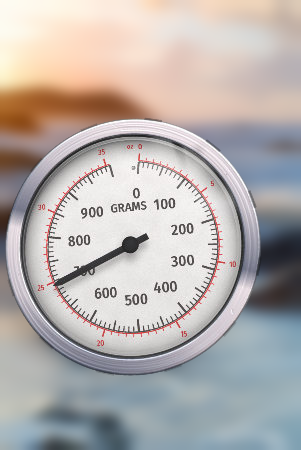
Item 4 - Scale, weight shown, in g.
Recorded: 700 g
